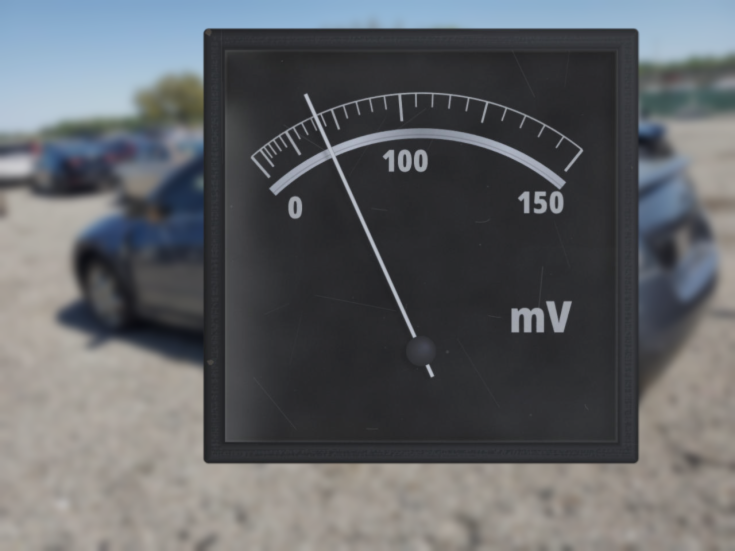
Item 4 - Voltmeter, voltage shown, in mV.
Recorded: 67.5 mV
